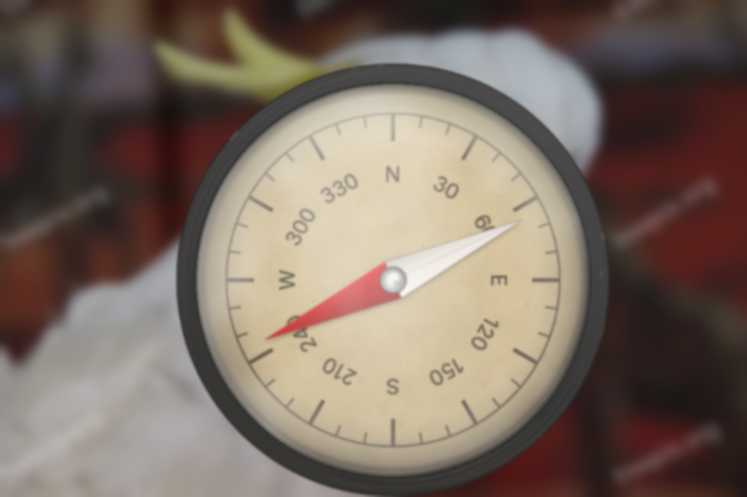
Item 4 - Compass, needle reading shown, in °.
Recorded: 245 °
